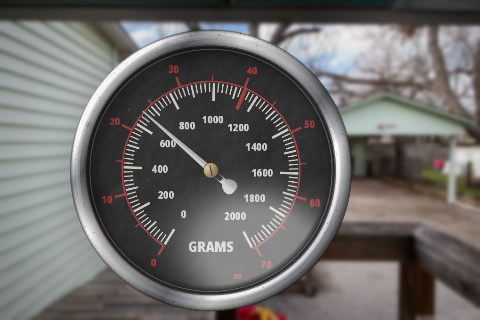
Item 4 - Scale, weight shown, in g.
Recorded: 660 g
